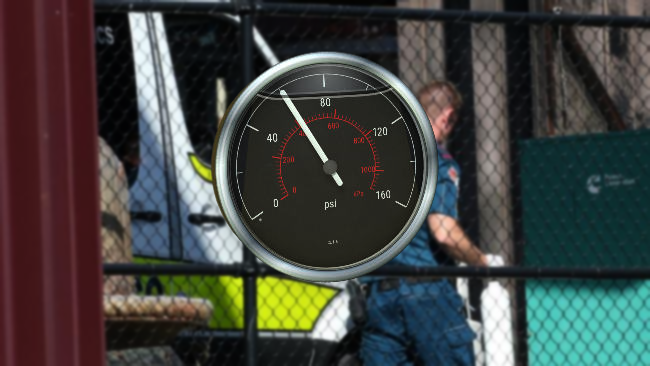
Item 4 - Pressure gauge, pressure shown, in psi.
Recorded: 60 psi
